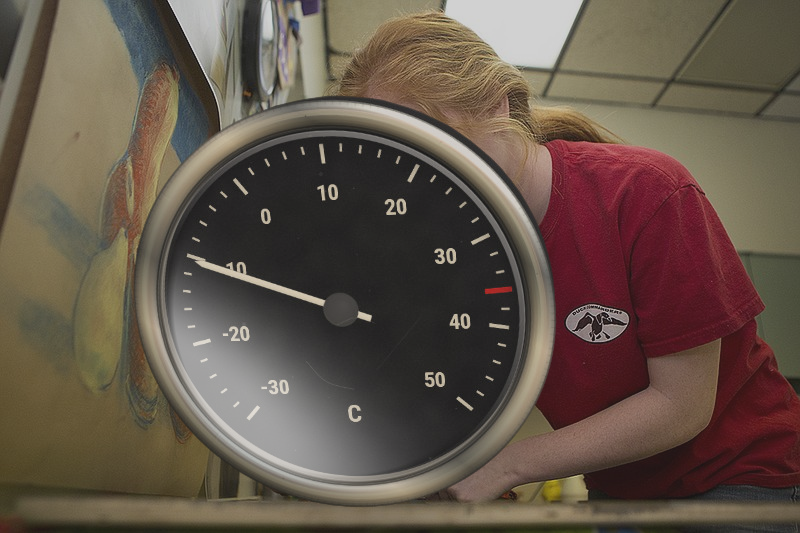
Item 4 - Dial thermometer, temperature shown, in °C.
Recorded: -10 °C
